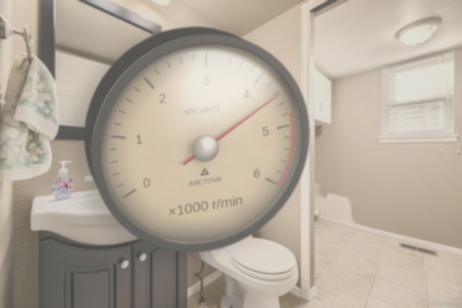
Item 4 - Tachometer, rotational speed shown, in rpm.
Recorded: 4400 rpm
